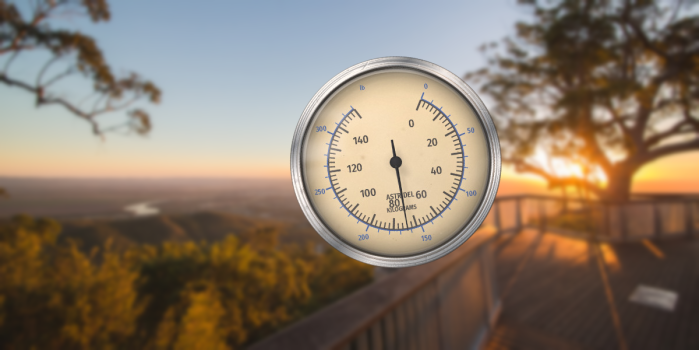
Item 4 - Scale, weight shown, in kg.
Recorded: 74 kg
